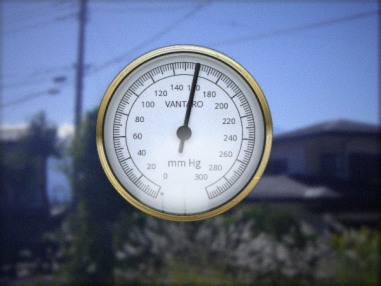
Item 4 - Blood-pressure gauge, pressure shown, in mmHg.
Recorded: 160 mmHg
